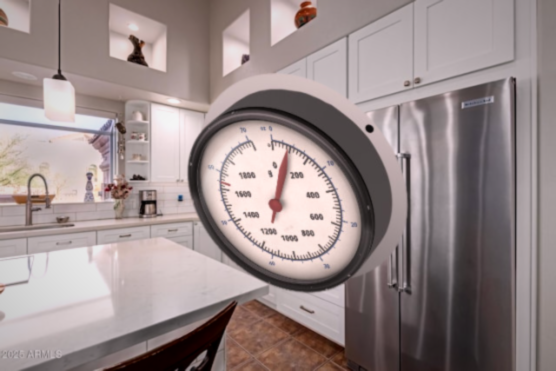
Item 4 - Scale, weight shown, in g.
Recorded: 100 g
